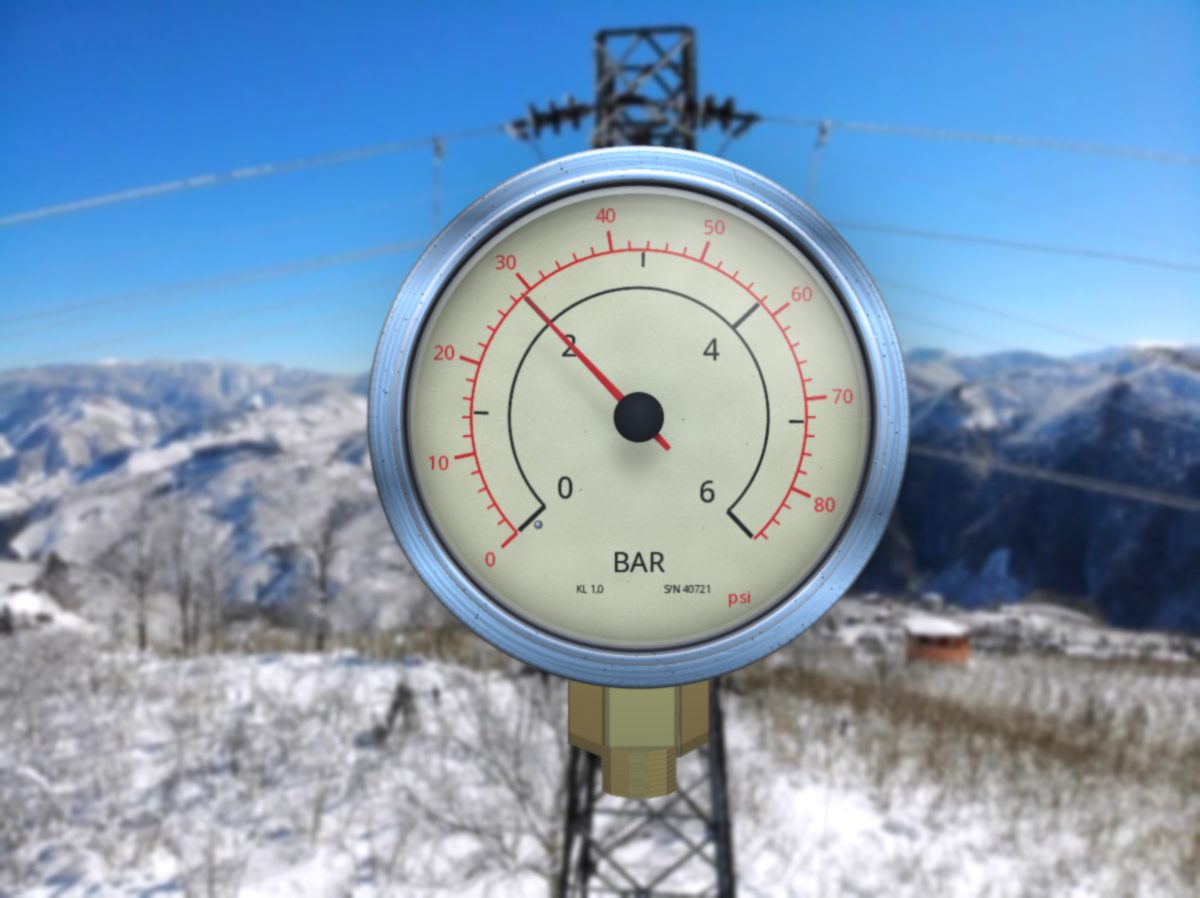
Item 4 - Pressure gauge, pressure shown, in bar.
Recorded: 2 bar
